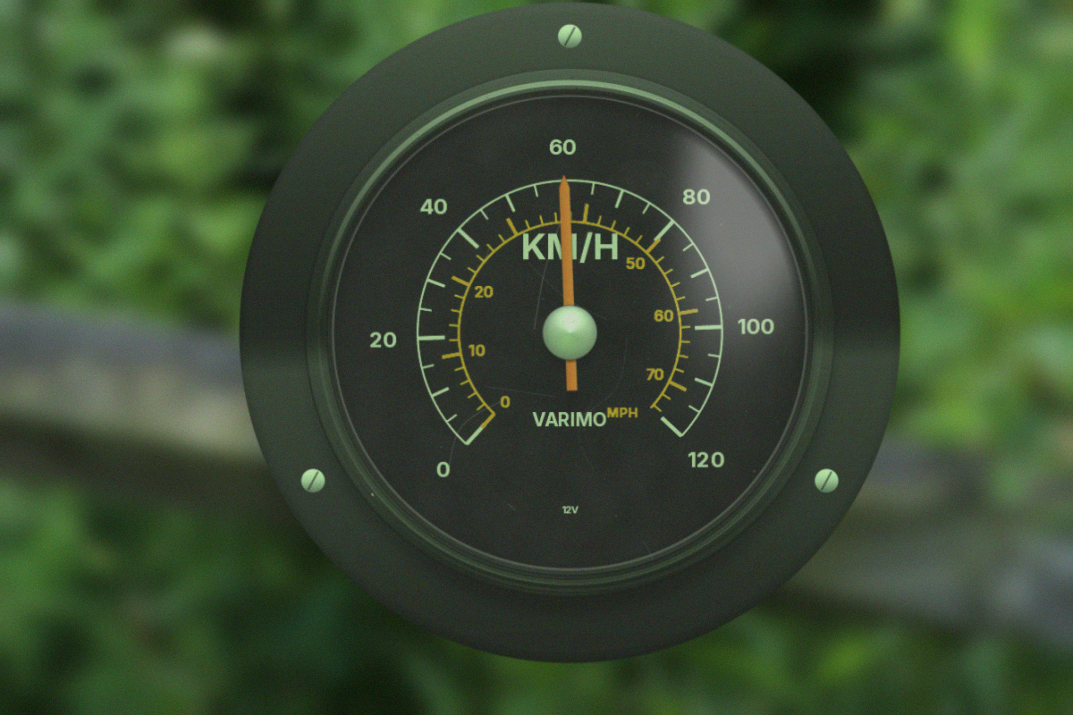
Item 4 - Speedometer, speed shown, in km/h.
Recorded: 60 km/h
